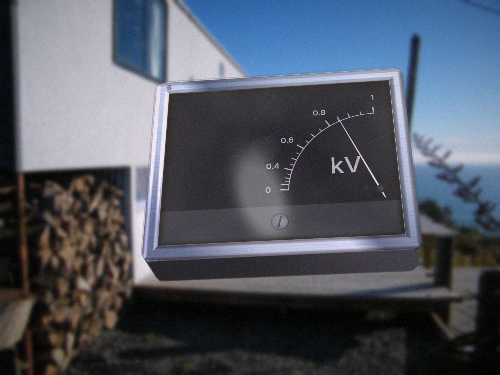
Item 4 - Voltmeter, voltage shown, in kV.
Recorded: 0.85 kV
